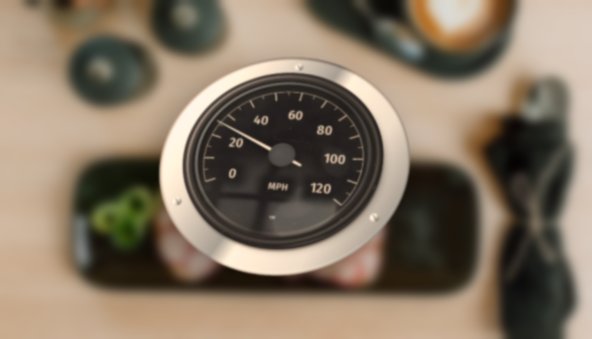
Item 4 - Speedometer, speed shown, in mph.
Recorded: 25 mph
